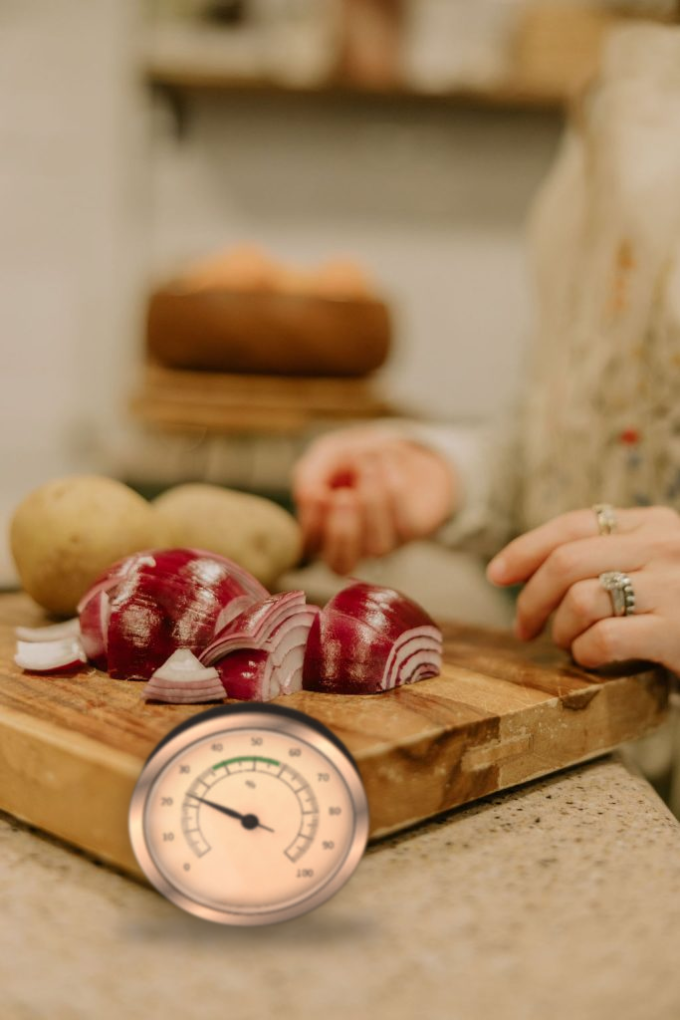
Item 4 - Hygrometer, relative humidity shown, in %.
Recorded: 25 %
